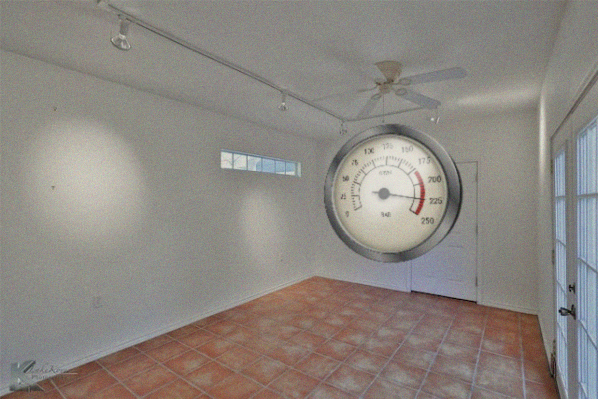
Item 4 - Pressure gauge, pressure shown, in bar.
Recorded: 225 bar
